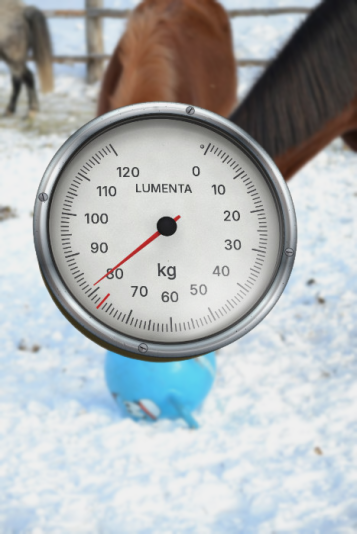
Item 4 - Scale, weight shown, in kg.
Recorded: 81 kg
